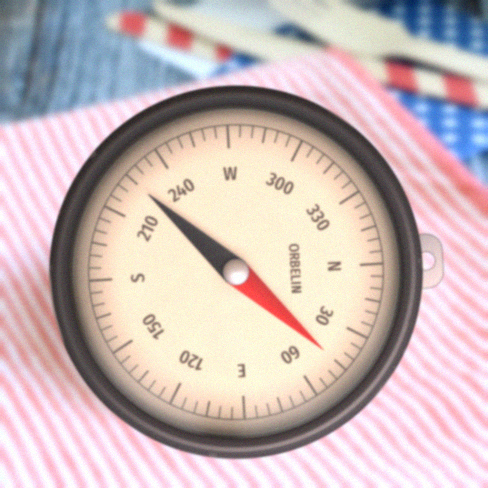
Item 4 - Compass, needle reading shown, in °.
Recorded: 45 °
